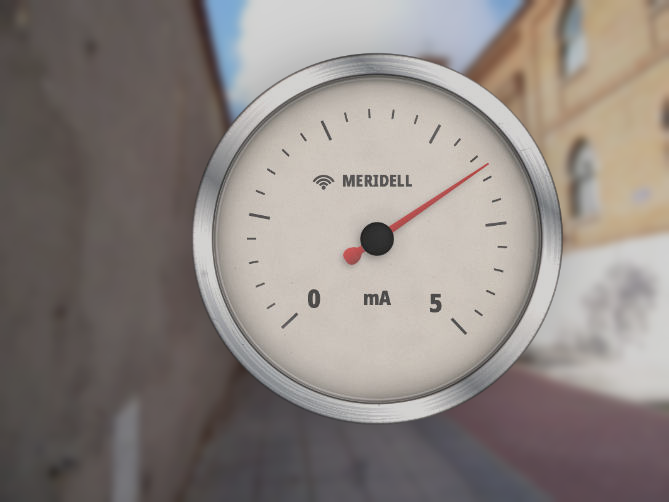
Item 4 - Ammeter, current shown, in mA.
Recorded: 3.5 mA
